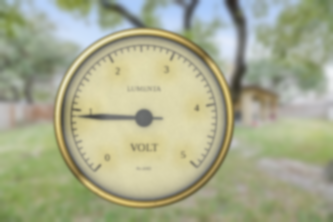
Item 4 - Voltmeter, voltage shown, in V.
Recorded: 0.9 V
